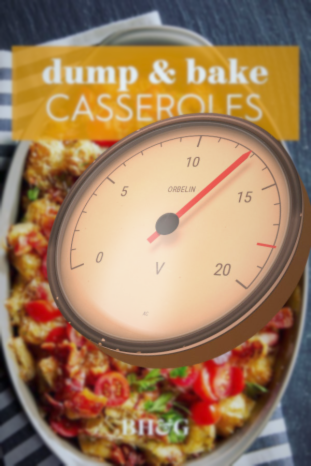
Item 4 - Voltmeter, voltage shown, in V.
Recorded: 13 V
